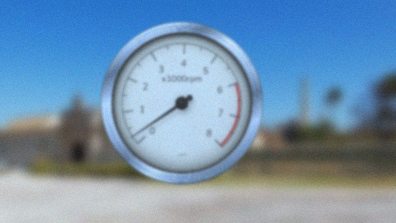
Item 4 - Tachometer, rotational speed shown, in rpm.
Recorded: 250 rpm
